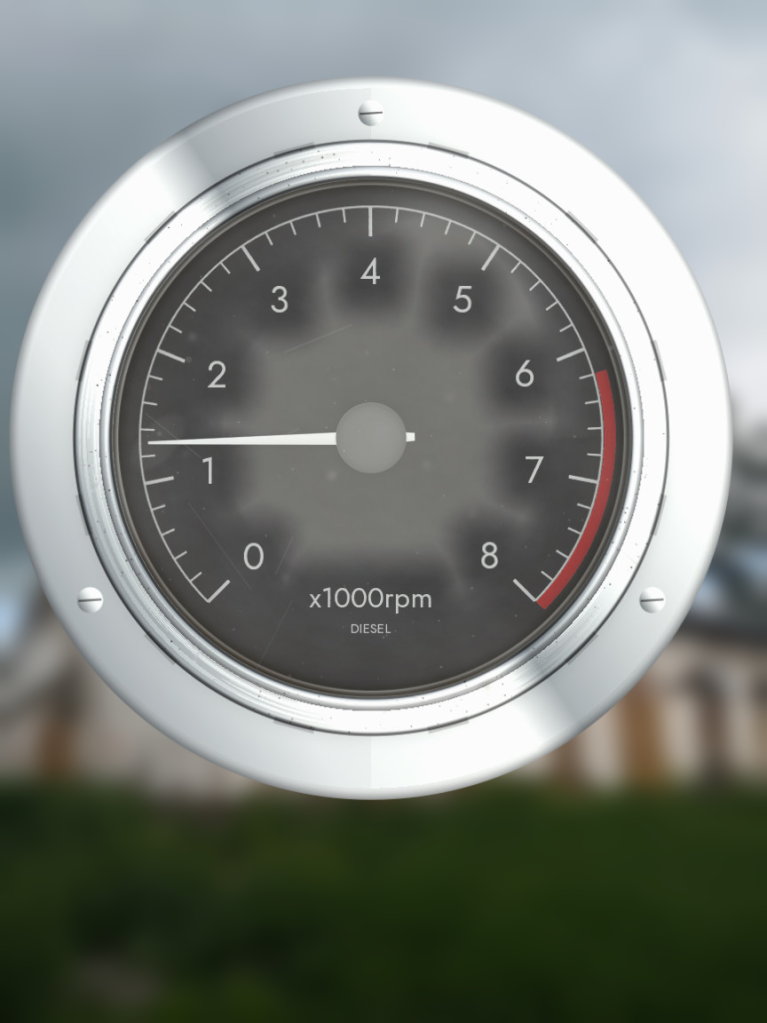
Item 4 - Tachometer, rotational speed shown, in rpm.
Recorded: 1300 rpm
